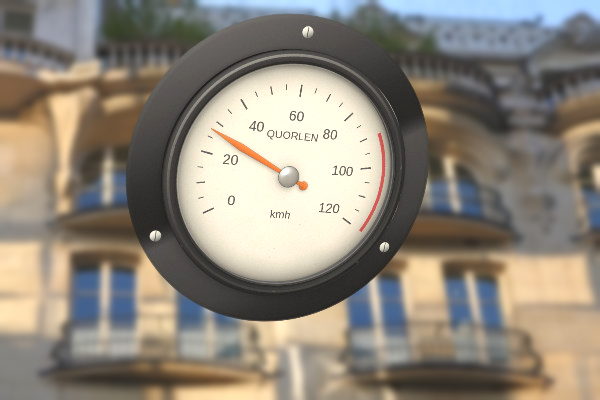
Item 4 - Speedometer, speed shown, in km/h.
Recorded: 27.5 km/h
